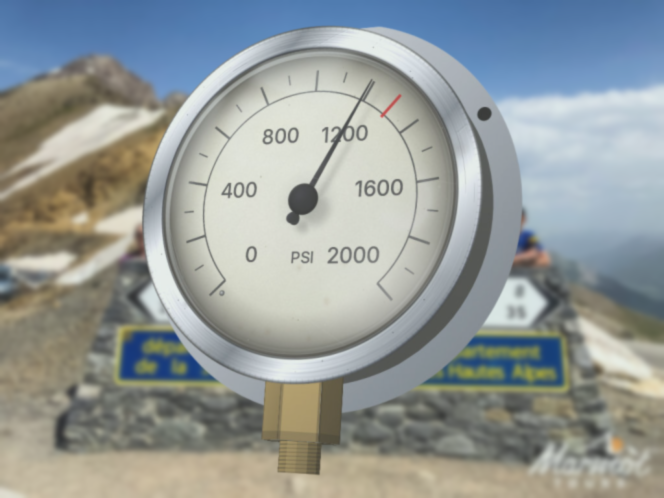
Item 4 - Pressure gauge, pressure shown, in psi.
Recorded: 1200 psi
